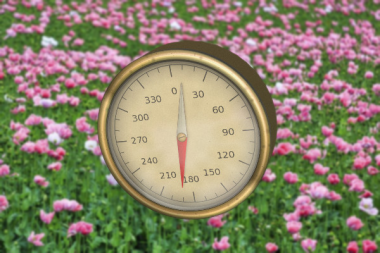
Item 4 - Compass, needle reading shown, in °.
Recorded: 190 °
